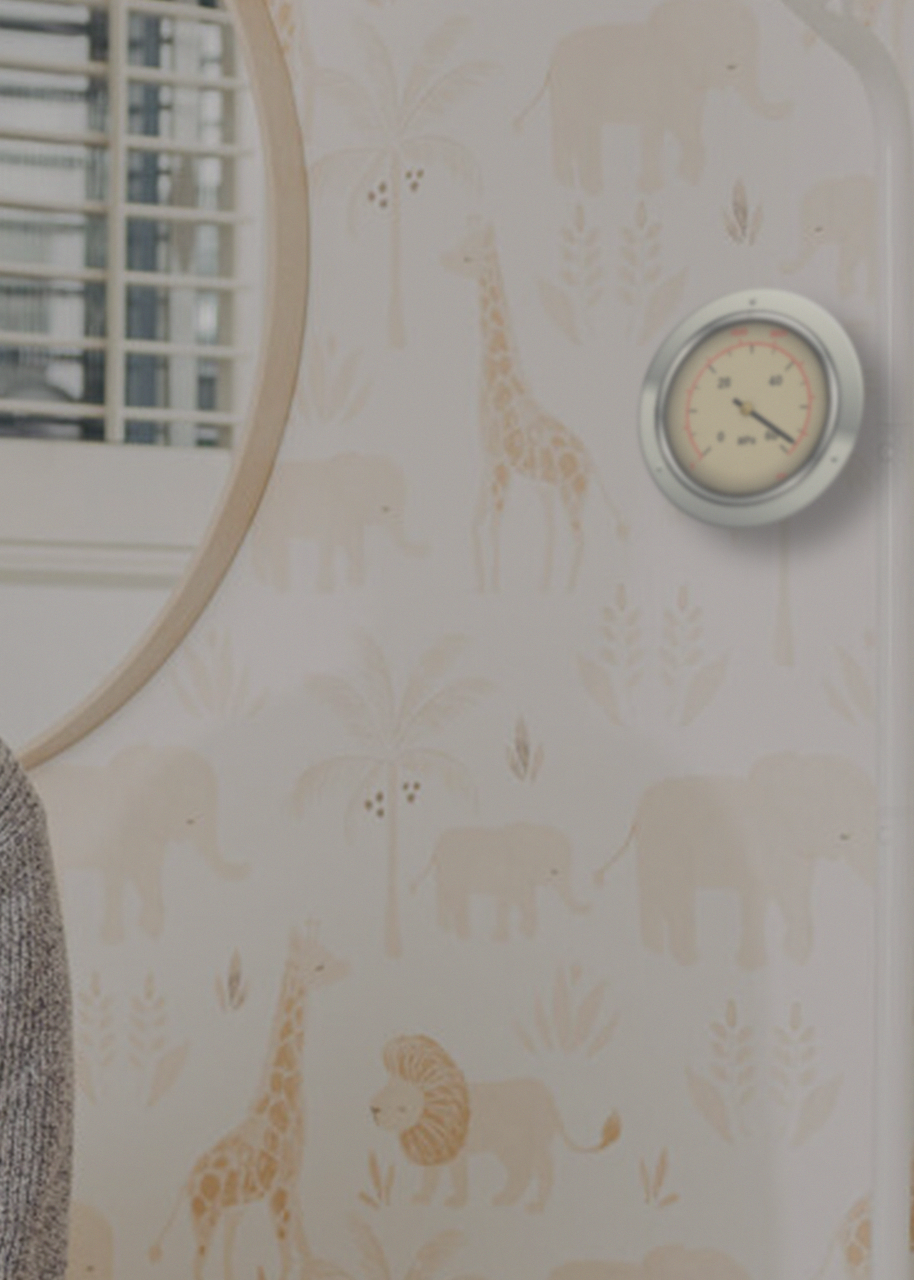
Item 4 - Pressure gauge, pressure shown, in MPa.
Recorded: 57.5 MPa
